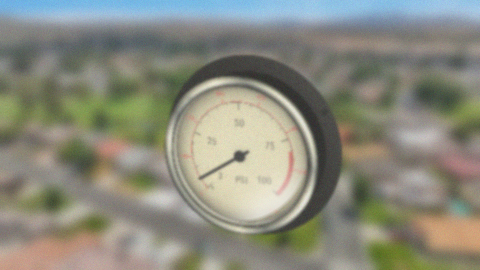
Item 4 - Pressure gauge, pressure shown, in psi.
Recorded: 5 psi
